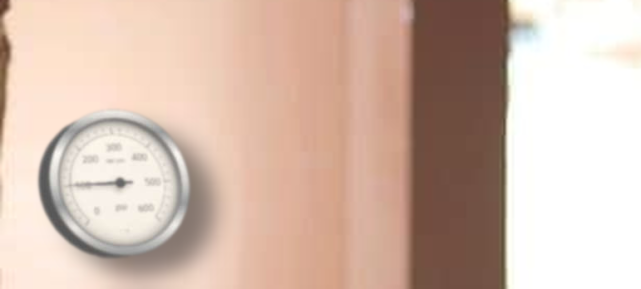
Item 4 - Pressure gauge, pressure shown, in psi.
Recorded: 100 psi
